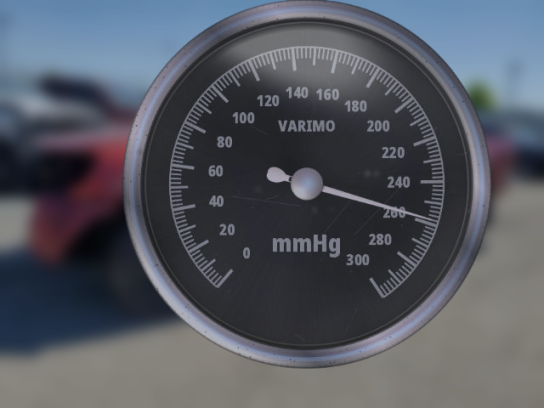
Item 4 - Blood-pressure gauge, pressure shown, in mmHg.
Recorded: 258 mmHg
